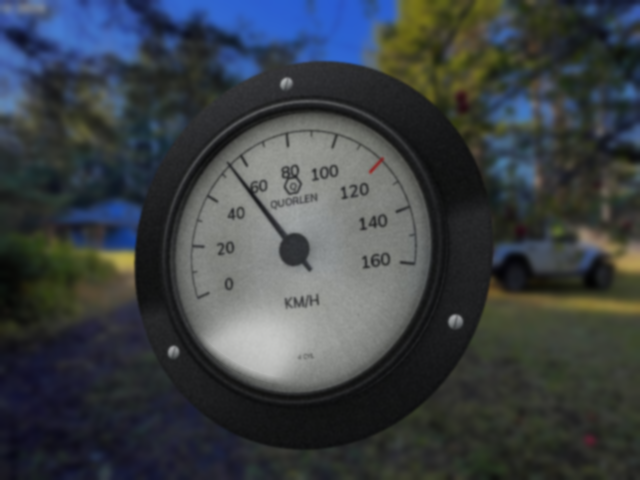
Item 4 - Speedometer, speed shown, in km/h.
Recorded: 55 km/h
